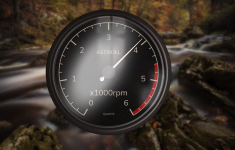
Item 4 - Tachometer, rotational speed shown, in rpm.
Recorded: 3900 rpm
